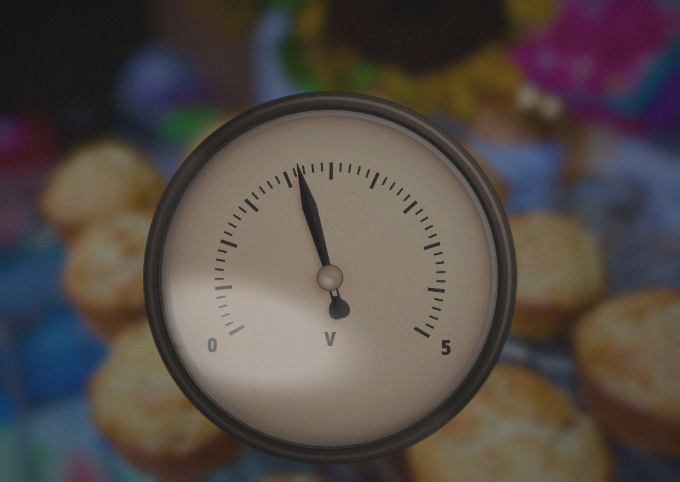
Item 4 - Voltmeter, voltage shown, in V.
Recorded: 2.15 V
